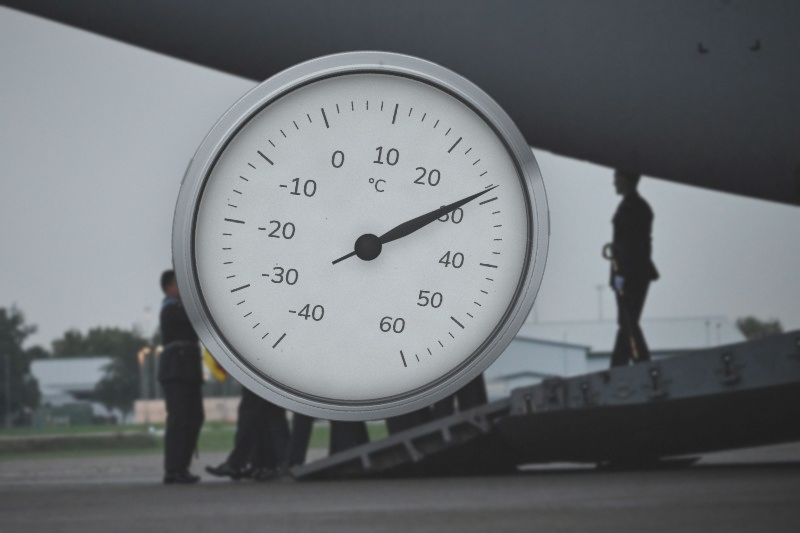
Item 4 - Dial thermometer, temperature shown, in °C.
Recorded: 28 °C
